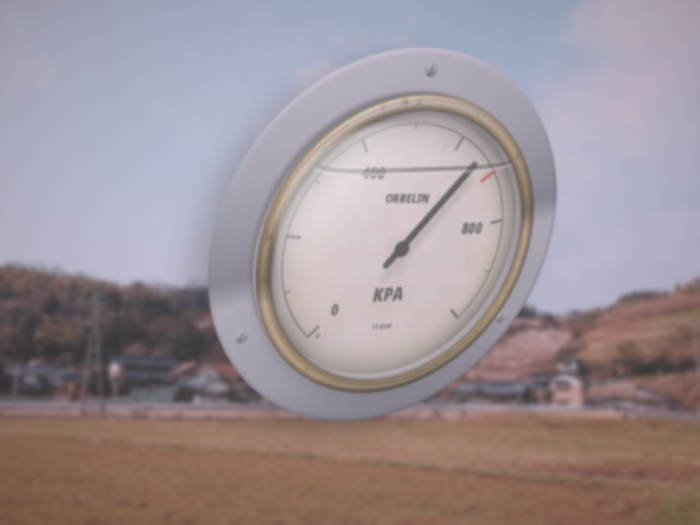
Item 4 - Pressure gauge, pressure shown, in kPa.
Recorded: 650 kPa
